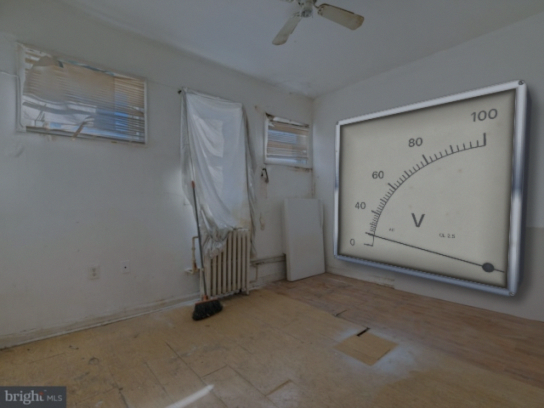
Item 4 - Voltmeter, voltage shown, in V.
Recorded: 20 V
